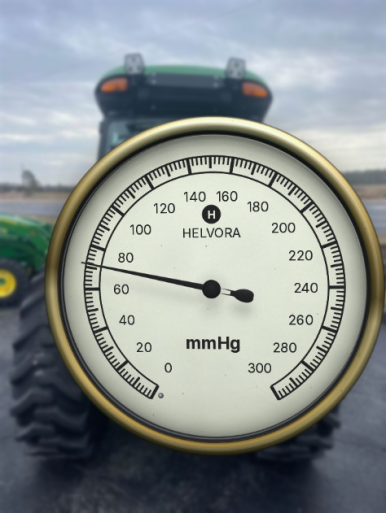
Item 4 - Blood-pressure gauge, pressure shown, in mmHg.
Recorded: 72 mmHg
